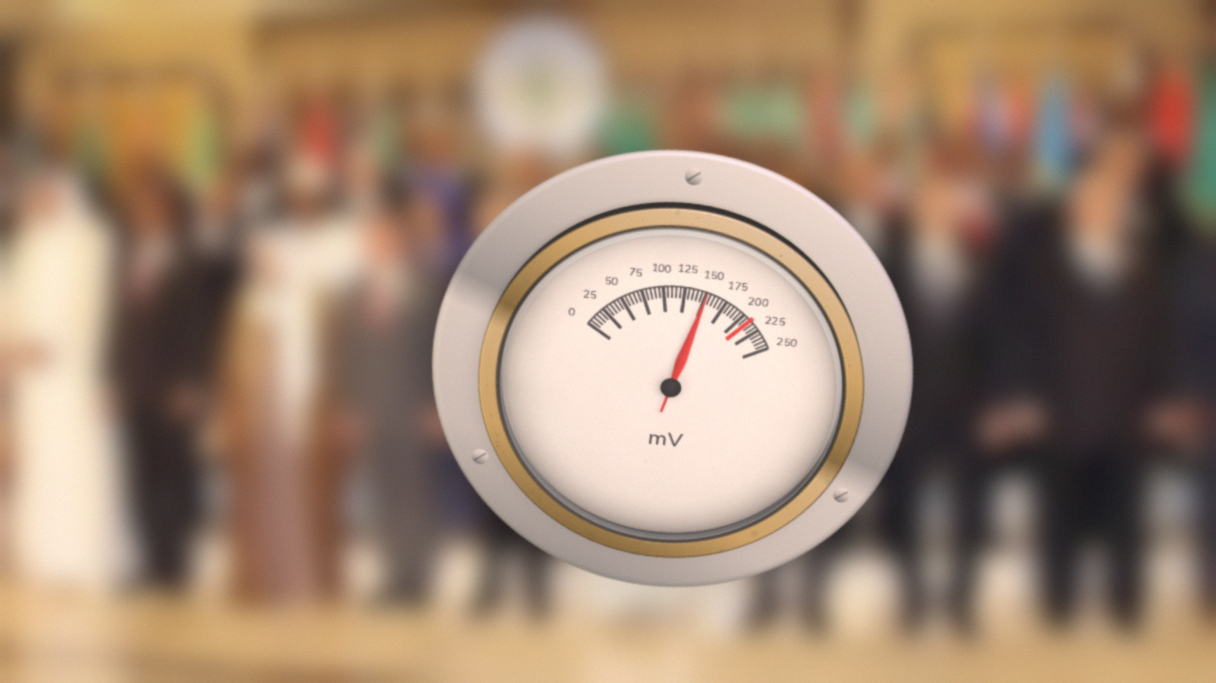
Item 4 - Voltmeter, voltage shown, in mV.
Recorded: 150 mV
